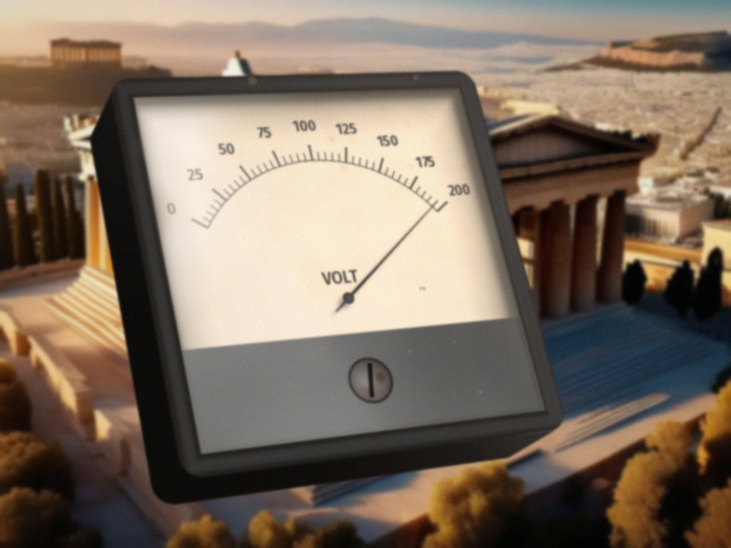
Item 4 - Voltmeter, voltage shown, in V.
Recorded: 195 V
